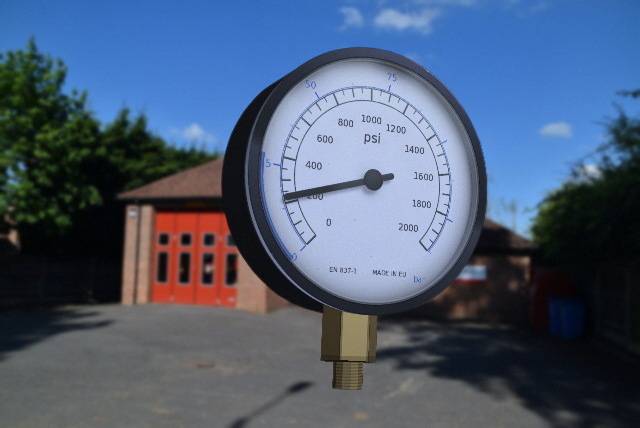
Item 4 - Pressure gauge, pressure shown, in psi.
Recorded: 225 psi
